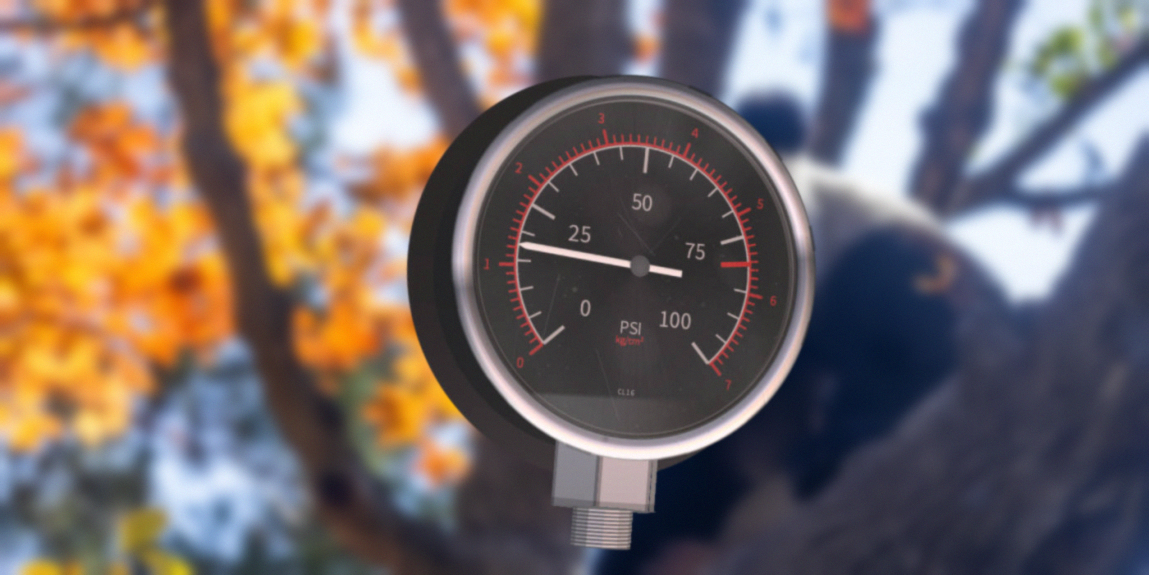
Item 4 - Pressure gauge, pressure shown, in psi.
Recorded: 17.5 psi
